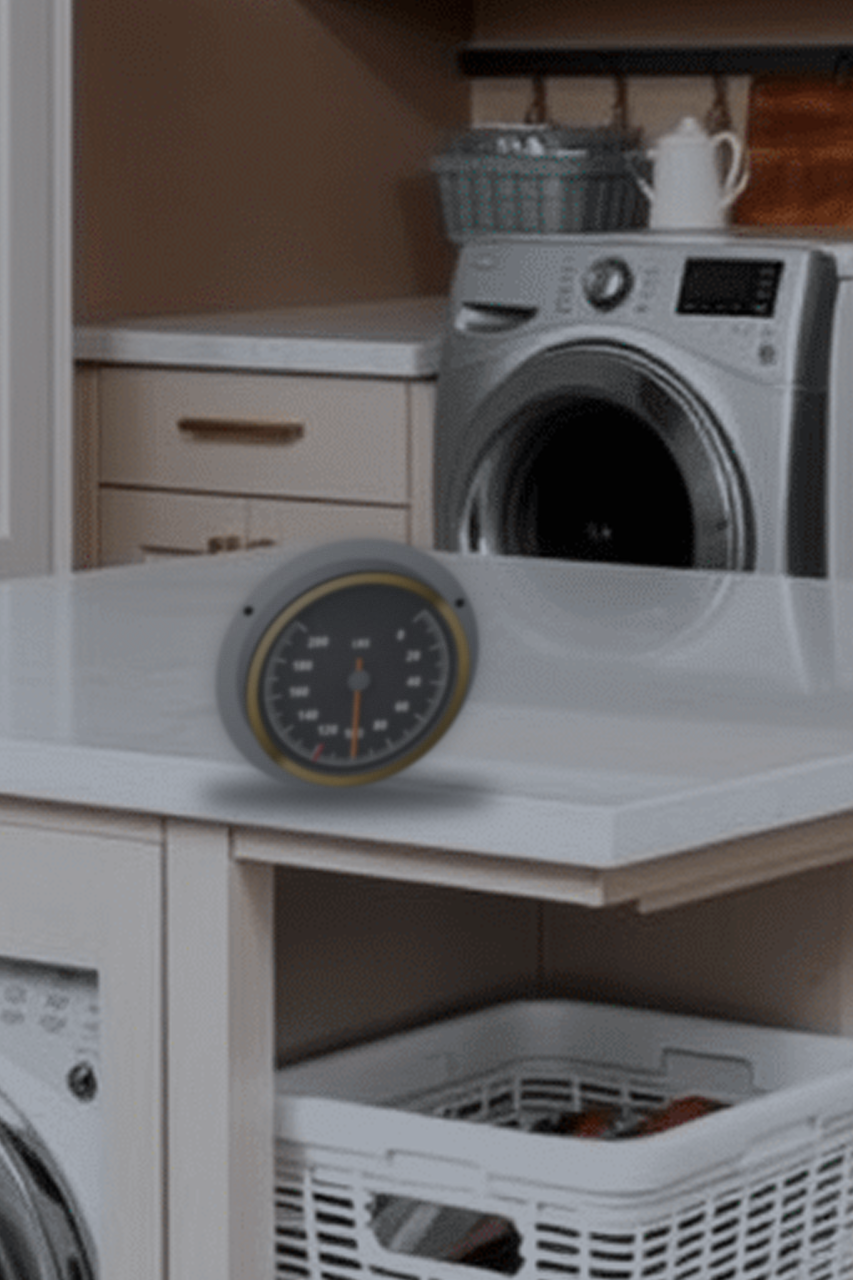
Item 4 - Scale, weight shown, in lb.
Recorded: 100 lb
